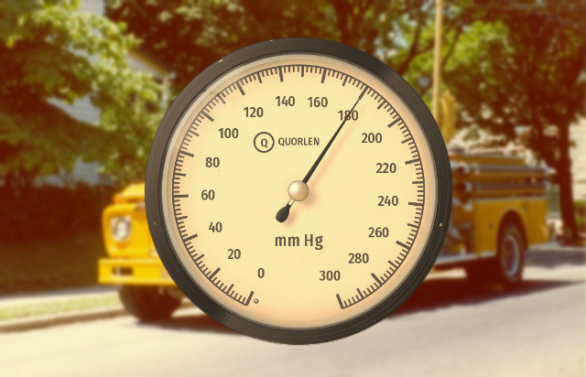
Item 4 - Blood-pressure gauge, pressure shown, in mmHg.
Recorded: 180 mmHg
